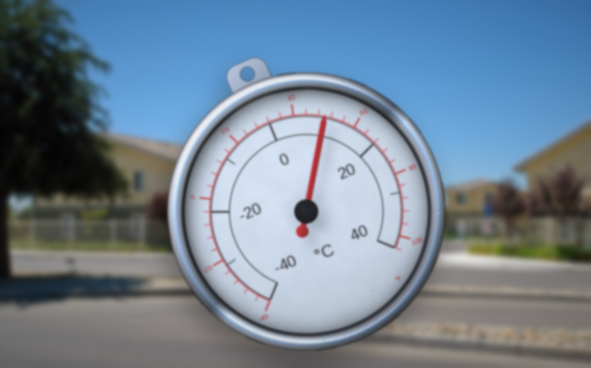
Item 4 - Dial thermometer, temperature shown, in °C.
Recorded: 10 °C
